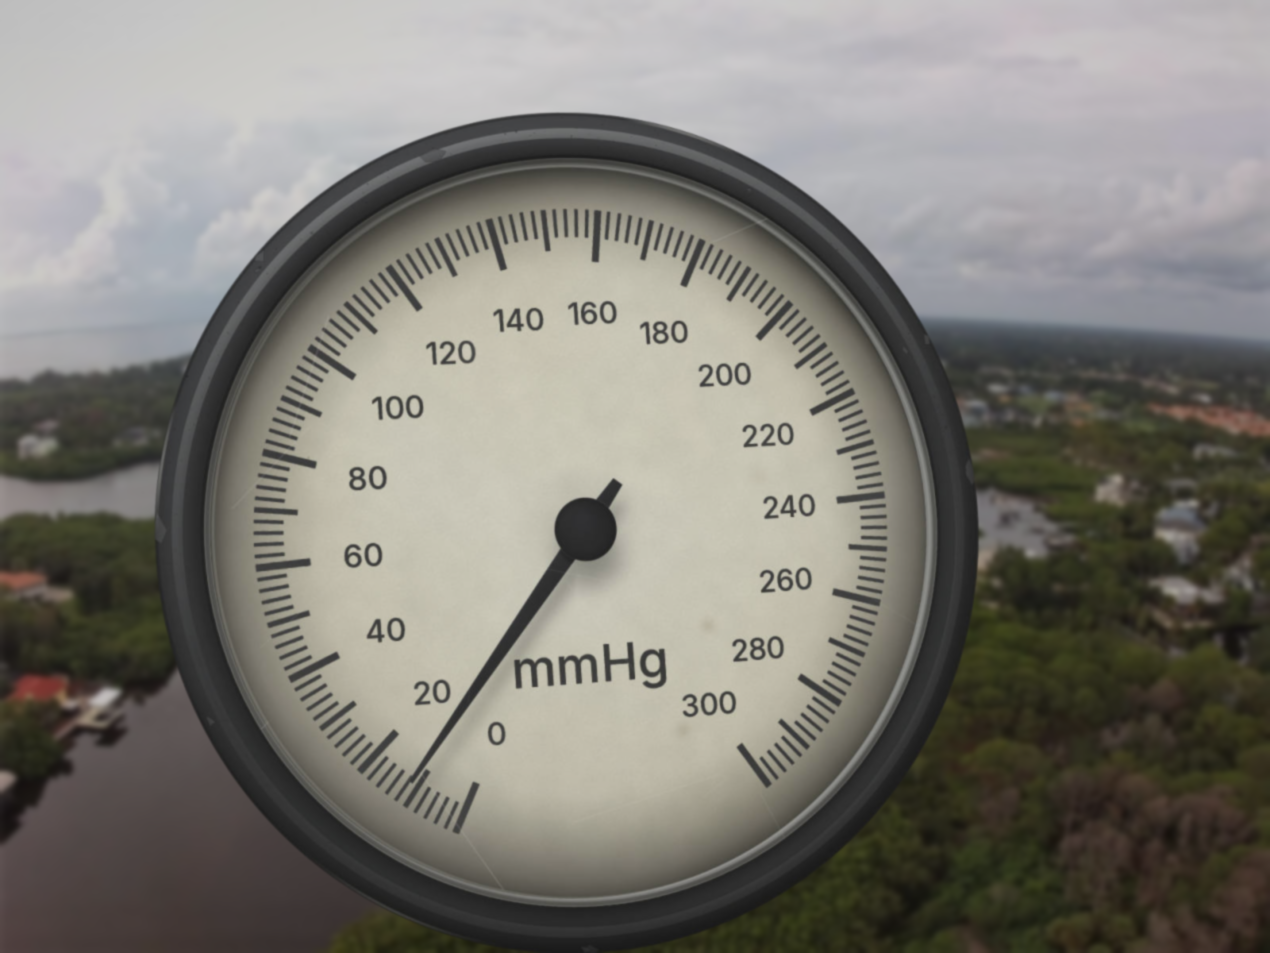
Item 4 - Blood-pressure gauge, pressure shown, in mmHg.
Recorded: 12 mmHg
